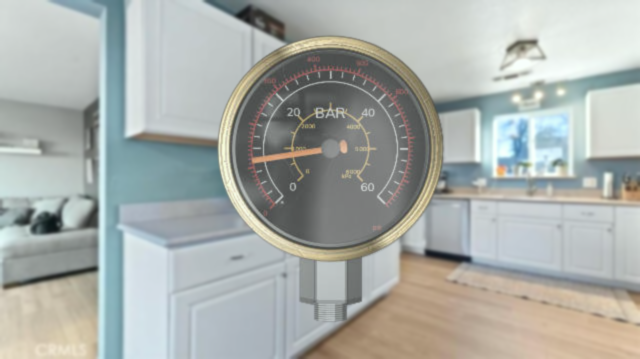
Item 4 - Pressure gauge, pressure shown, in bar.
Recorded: 8 bar
